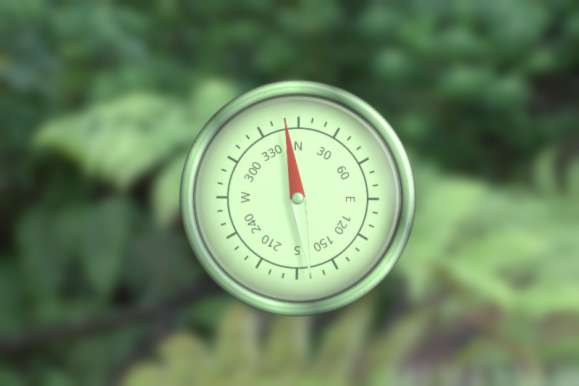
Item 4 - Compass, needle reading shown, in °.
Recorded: 350 °
